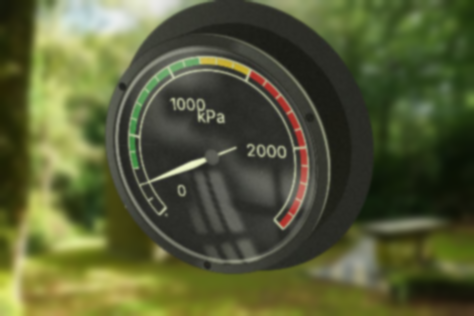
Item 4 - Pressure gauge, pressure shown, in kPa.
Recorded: 200 kPa
